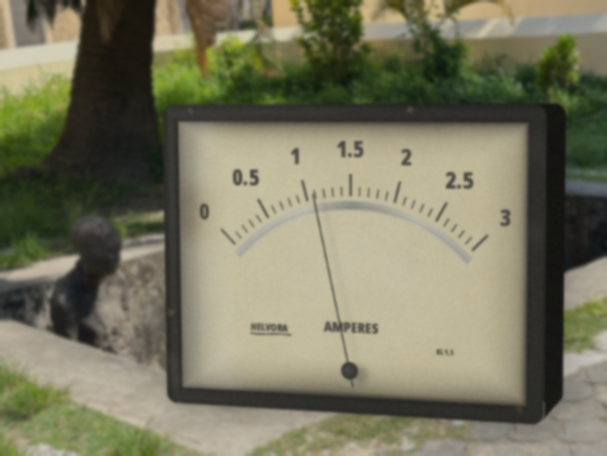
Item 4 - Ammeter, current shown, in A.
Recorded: 1.1 A
